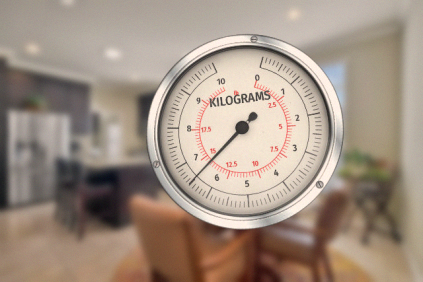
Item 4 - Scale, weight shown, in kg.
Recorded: 6.5 kg
